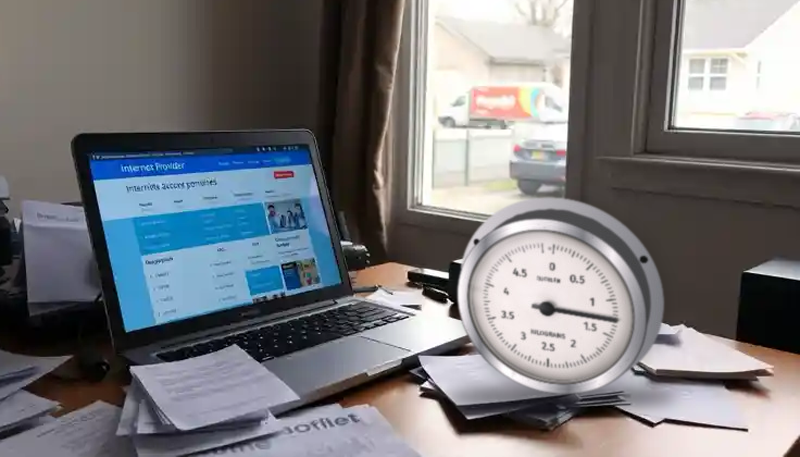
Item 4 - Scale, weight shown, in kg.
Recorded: 1.25 kg
